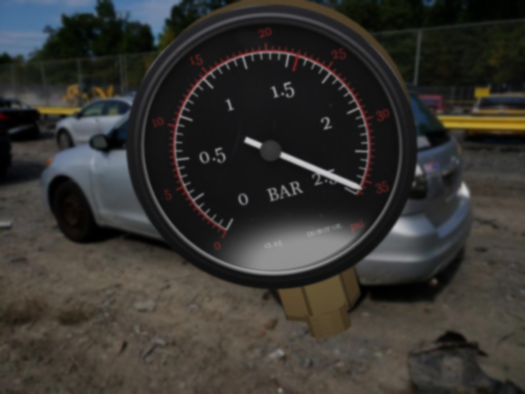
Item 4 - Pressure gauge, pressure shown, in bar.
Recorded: 2.45 bar
